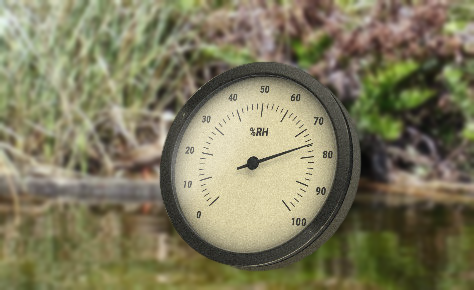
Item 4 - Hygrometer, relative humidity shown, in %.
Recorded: 76 %
